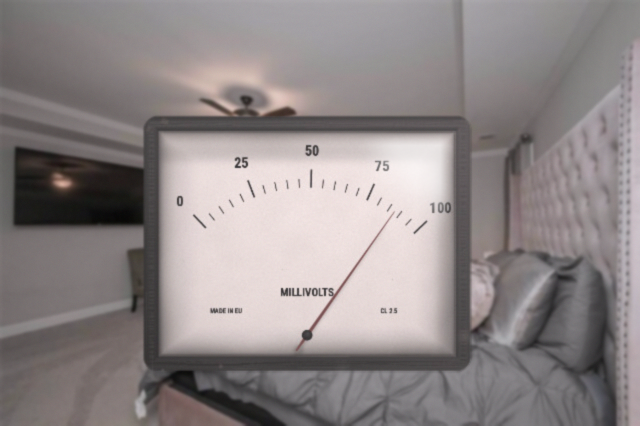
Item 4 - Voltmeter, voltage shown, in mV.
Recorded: 87.5 mV
